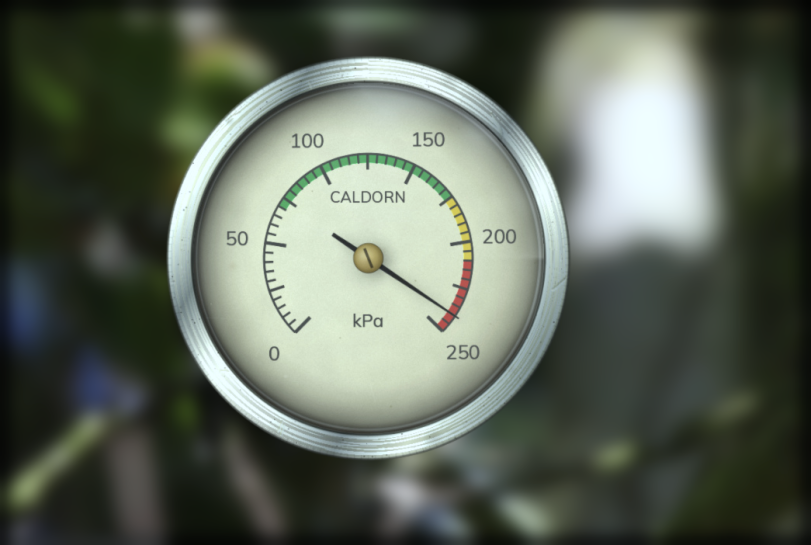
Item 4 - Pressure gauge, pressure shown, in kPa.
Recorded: 240 kPa
